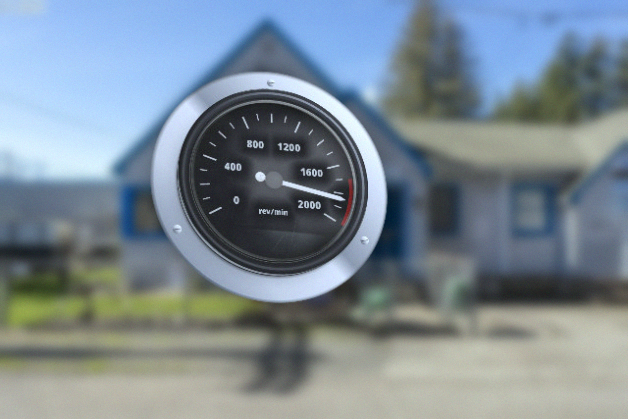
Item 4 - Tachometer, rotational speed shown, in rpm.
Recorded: 1850 rpm
